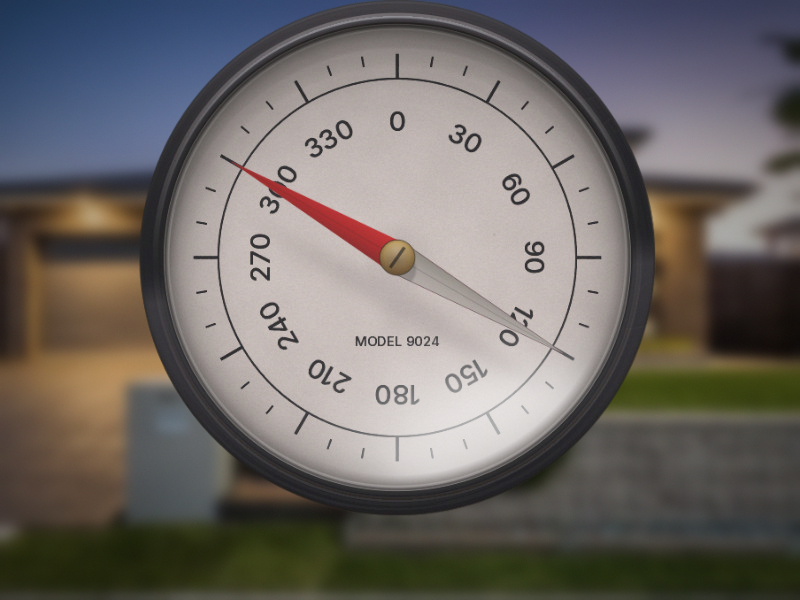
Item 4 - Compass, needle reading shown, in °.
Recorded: 300 °
